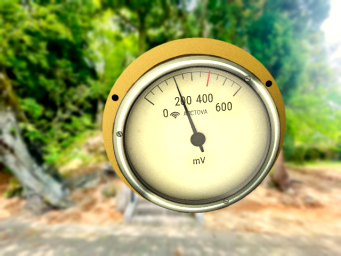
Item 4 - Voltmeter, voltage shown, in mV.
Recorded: 200 mV
